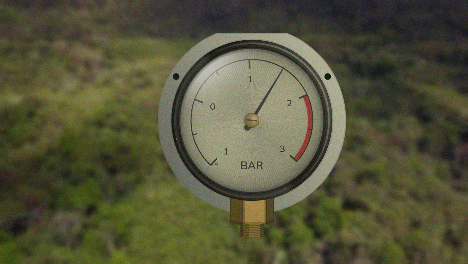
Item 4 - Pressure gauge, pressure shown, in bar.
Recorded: 1.5 bar
